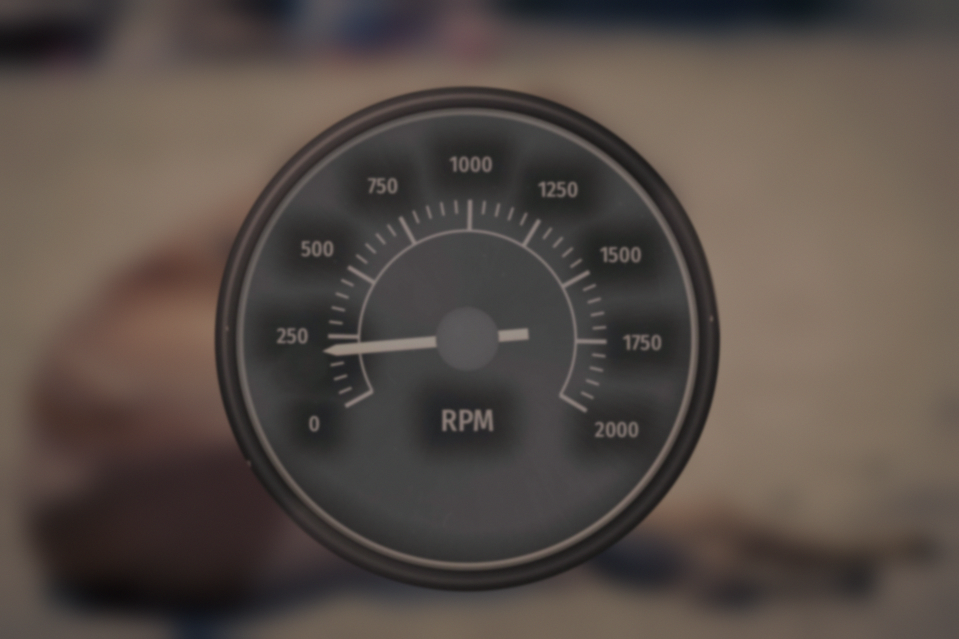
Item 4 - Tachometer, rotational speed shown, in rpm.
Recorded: 200 rpm
